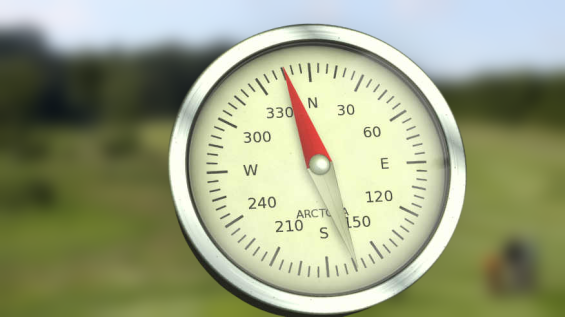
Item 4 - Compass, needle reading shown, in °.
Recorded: 345 °
